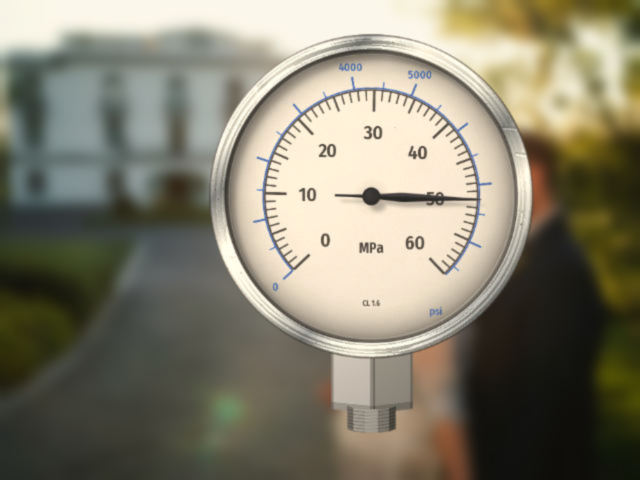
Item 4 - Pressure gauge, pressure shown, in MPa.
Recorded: 50 MPa
